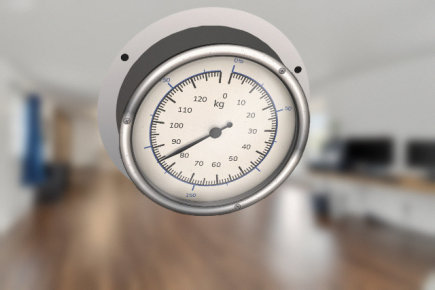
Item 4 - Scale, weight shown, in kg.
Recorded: 85 kg
